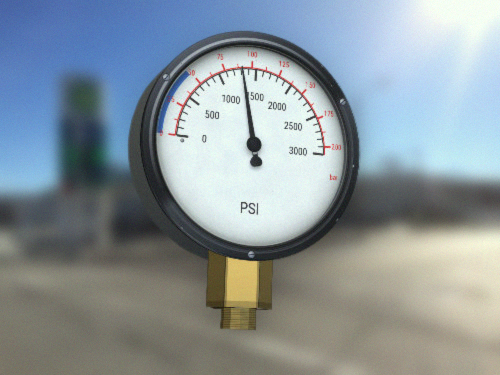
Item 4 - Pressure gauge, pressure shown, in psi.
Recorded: 1300 psi
